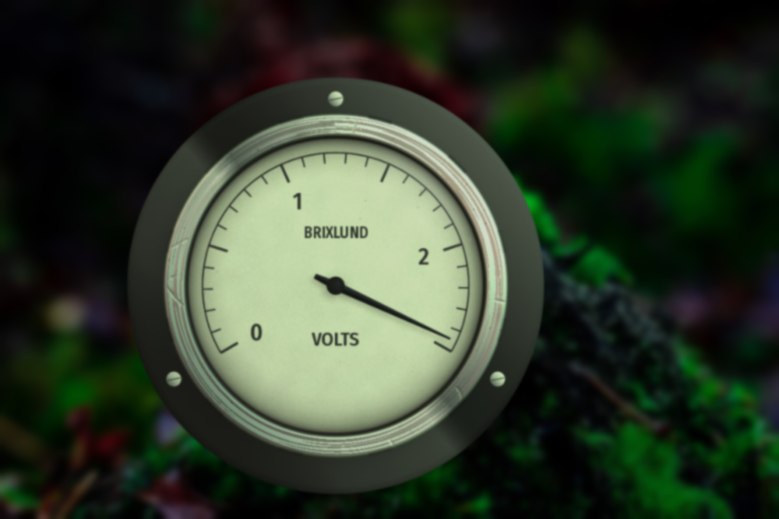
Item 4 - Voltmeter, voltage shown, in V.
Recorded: 2.45 V
